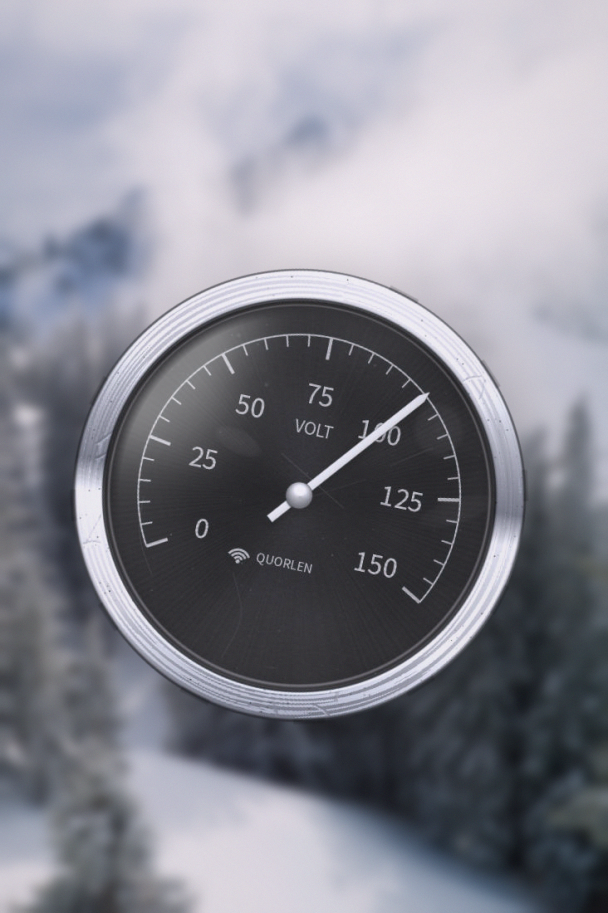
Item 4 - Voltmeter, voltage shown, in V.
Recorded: 100 V
